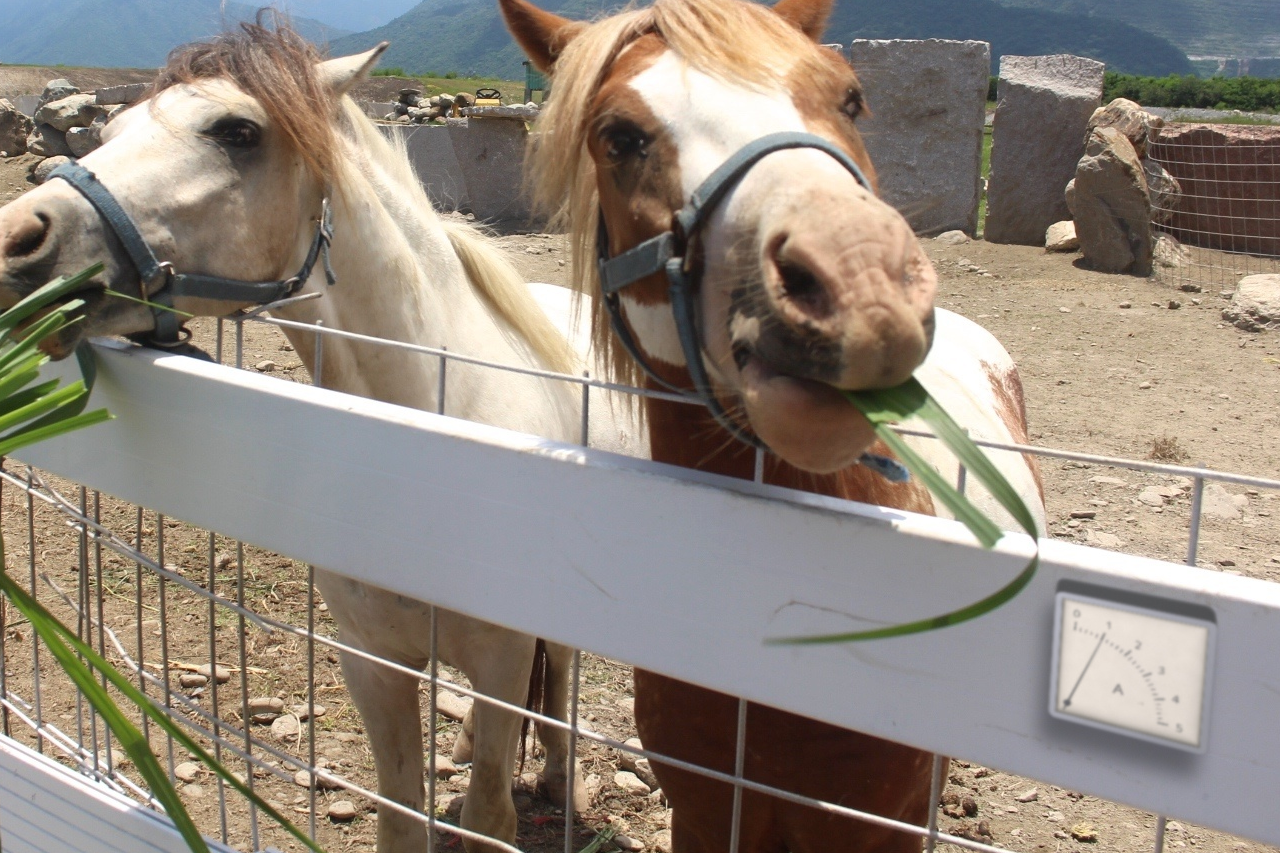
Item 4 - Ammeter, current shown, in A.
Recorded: 1 A
